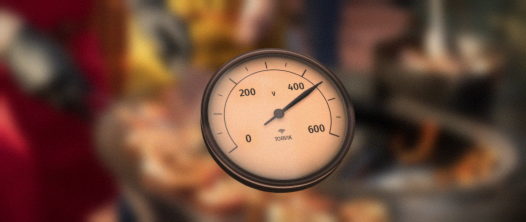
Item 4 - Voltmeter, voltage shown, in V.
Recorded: 450 V
